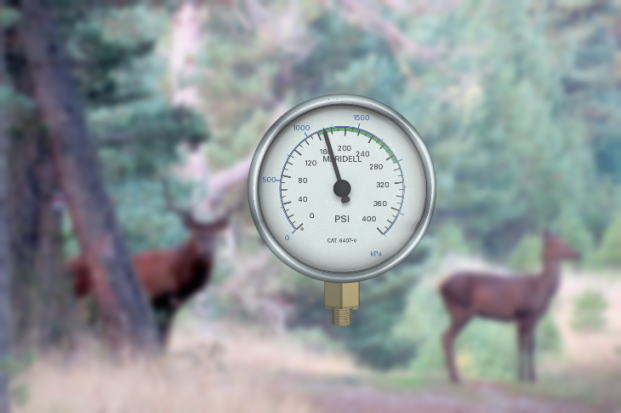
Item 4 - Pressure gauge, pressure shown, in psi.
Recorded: 170 psi
